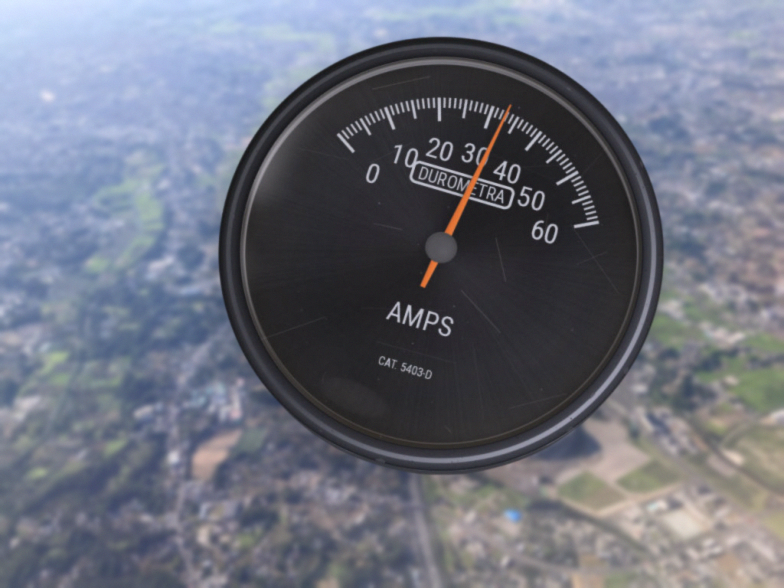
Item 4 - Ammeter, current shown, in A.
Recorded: 33 A
